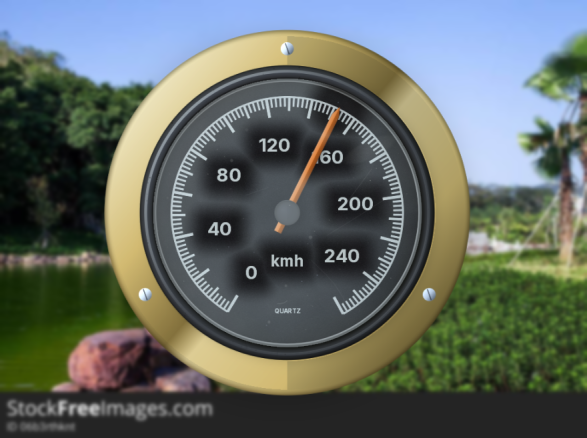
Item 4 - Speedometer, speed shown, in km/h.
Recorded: 152 km/h
